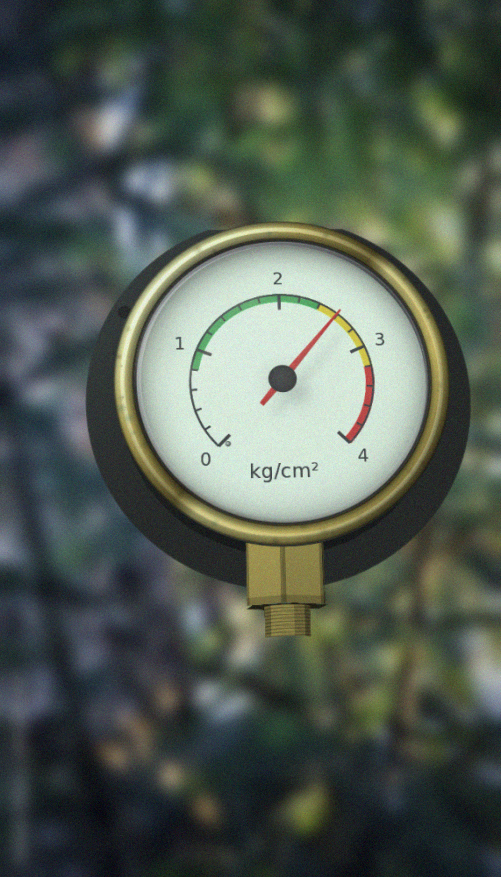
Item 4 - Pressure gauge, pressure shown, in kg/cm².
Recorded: 2.6 kg/cm²
